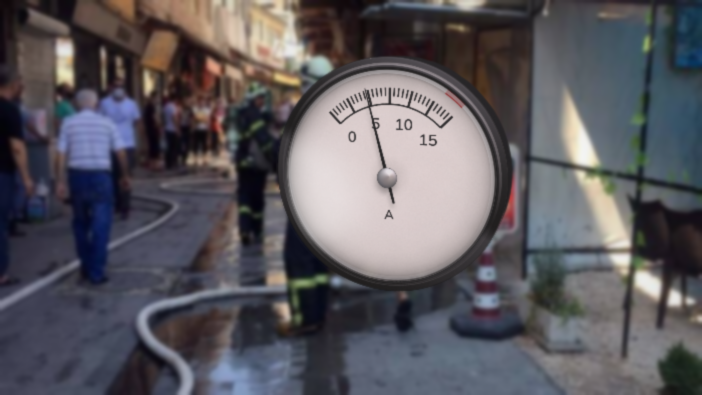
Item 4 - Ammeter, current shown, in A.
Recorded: 5 A
